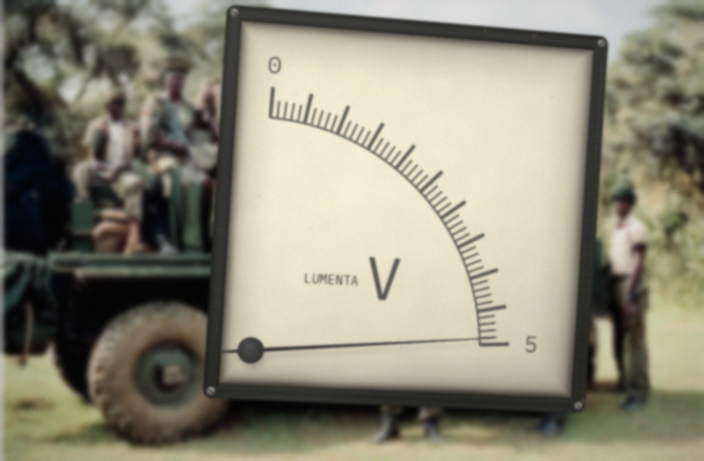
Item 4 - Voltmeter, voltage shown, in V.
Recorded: 4.9 V
